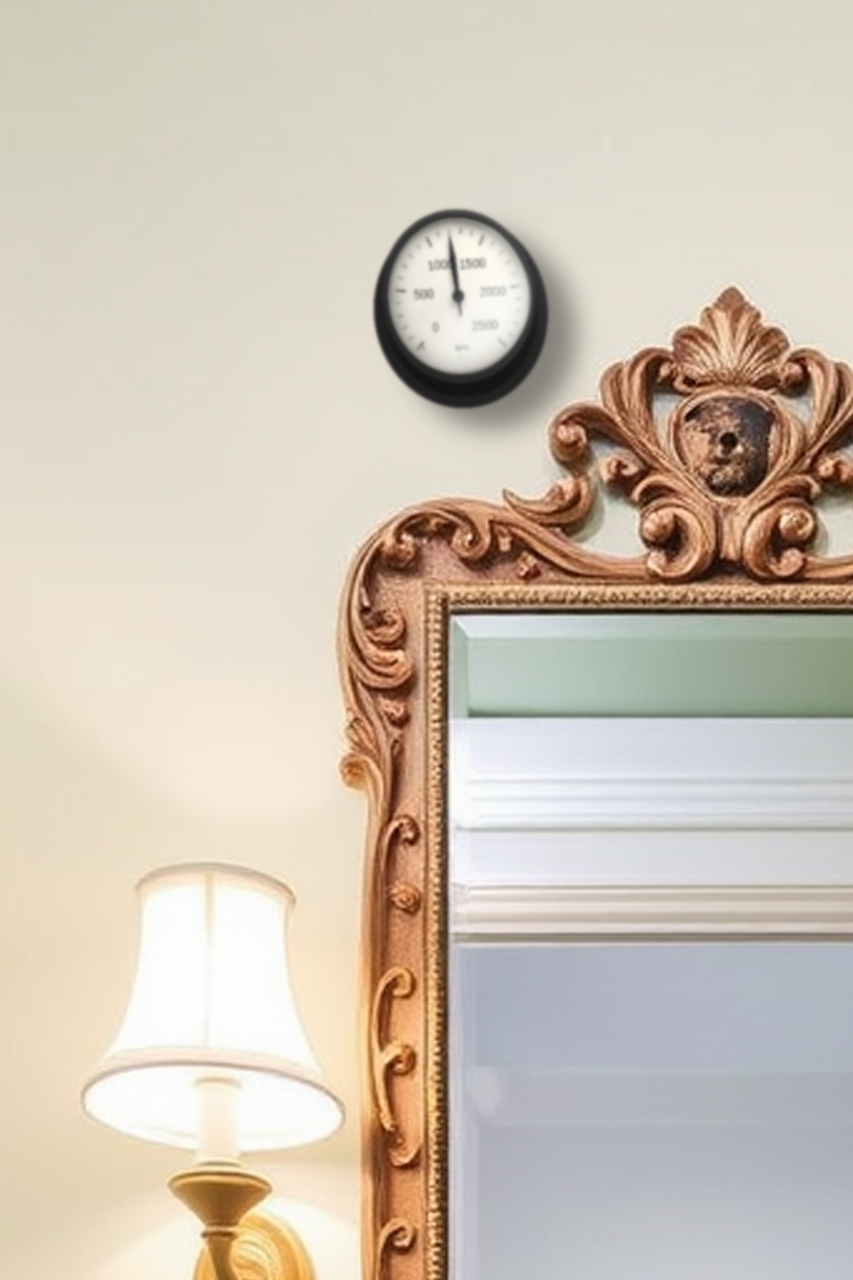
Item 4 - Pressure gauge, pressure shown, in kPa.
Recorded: 1200 kPa
